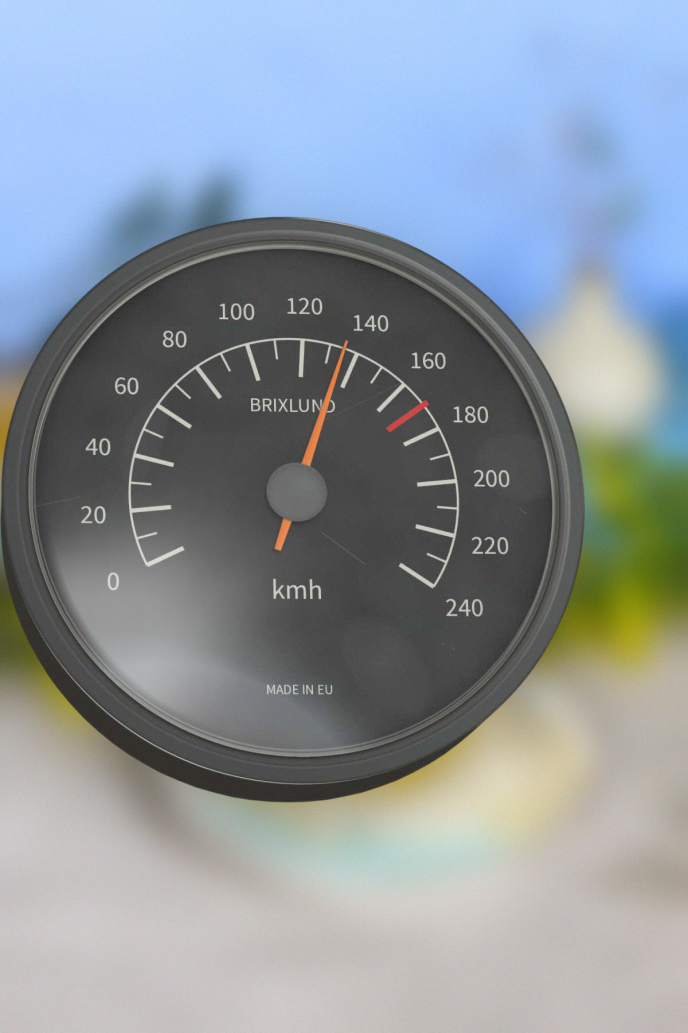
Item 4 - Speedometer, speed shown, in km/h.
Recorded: 135 km/h
